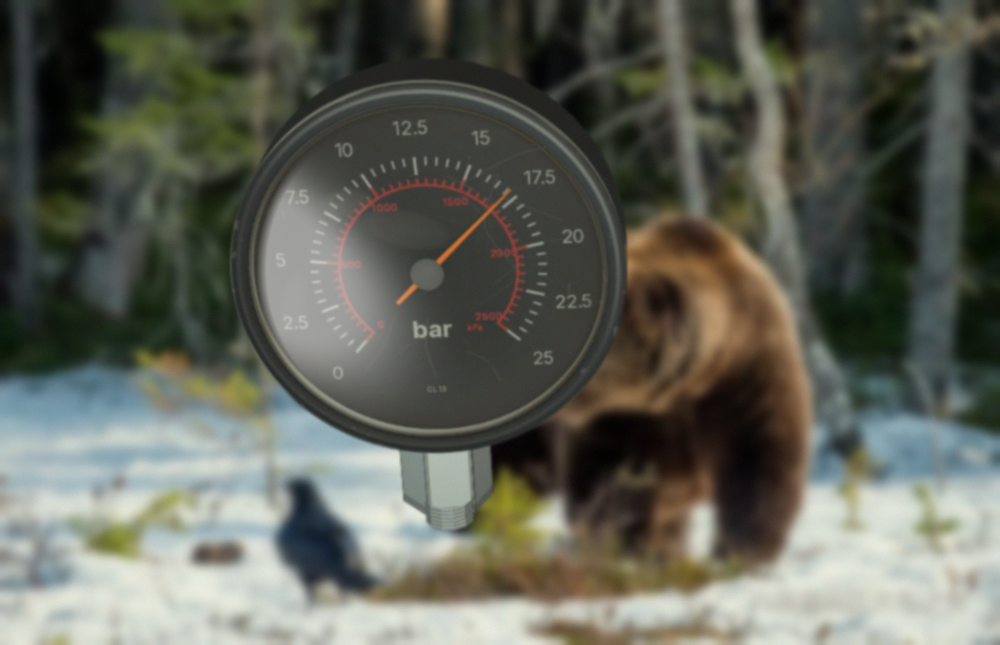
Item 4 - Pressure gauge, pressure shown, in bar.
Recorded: 17 bar
